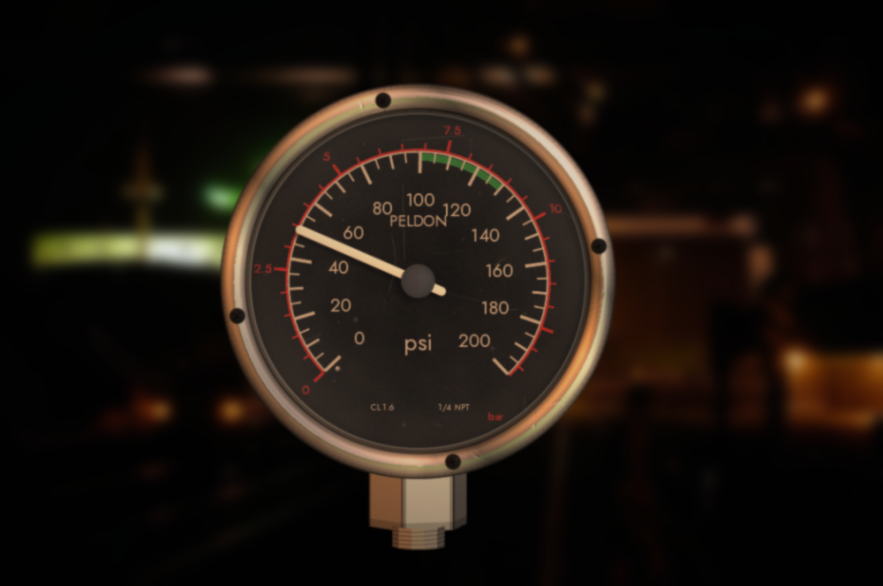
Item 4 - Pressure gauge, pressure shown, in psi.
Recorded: 50 psi
